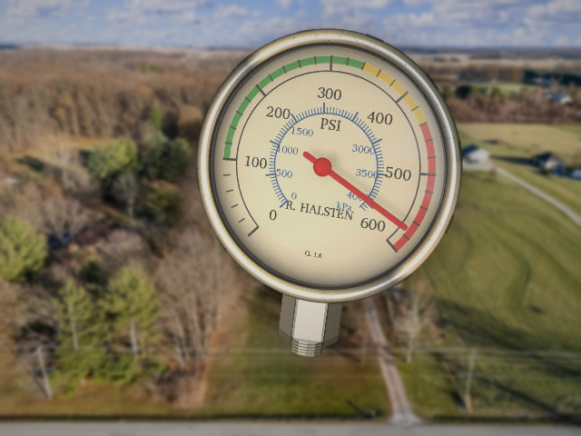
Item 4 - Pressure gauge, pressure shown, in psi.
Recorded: 570 psi
